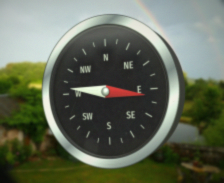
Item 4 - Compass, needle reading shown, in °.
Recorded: 97.5 °
